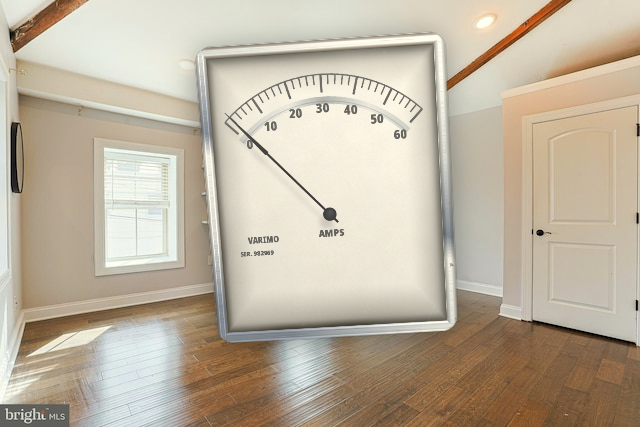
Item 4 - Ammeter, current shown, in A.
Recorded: 2 A
